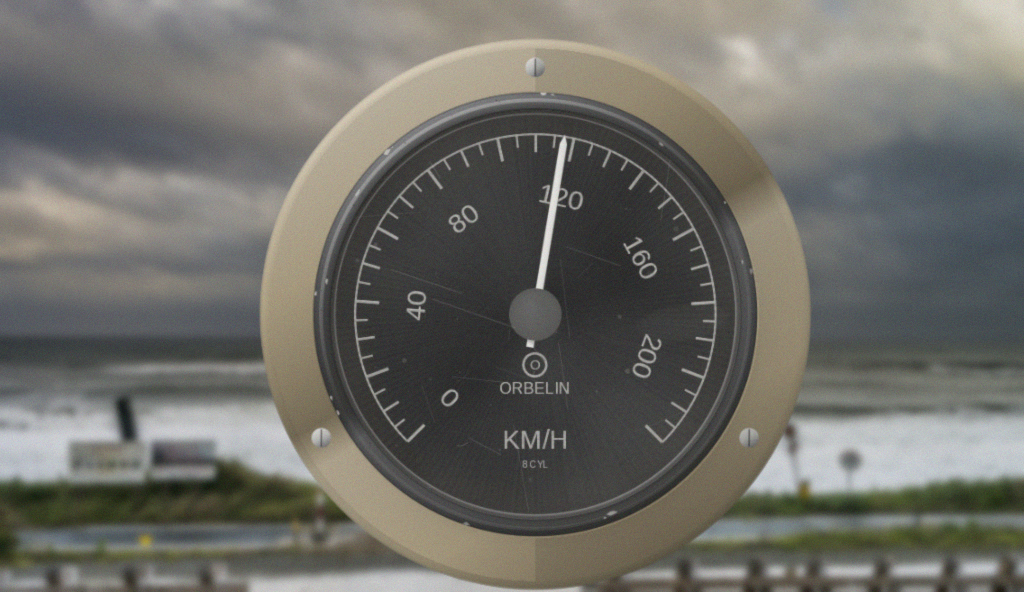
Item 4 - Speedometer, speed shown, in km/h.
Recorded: 117.5 km/h
